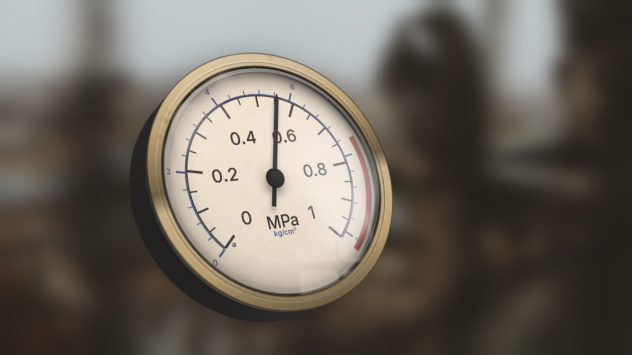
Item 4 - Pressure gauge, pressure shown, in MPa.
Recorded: 0.55 MPa
